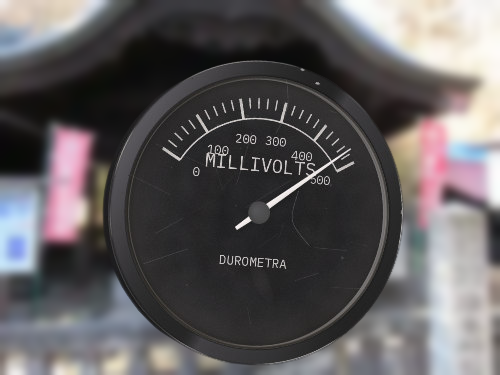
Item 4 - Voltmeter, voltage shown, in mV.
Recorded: 470 mV
